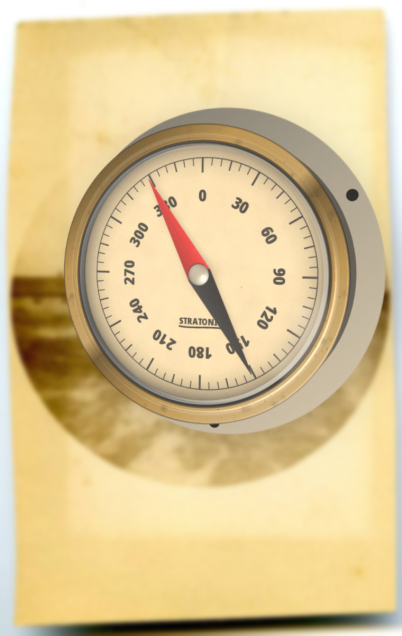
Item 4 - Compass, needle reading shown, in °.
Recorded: 330 °
